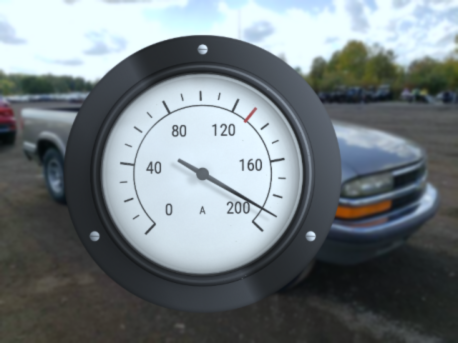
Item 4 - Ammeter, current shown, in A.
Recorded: 190 A
